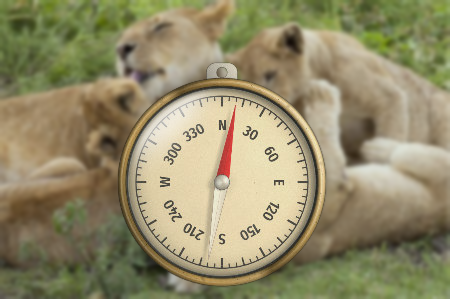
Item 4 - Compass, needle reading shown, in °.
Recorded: 10 °
